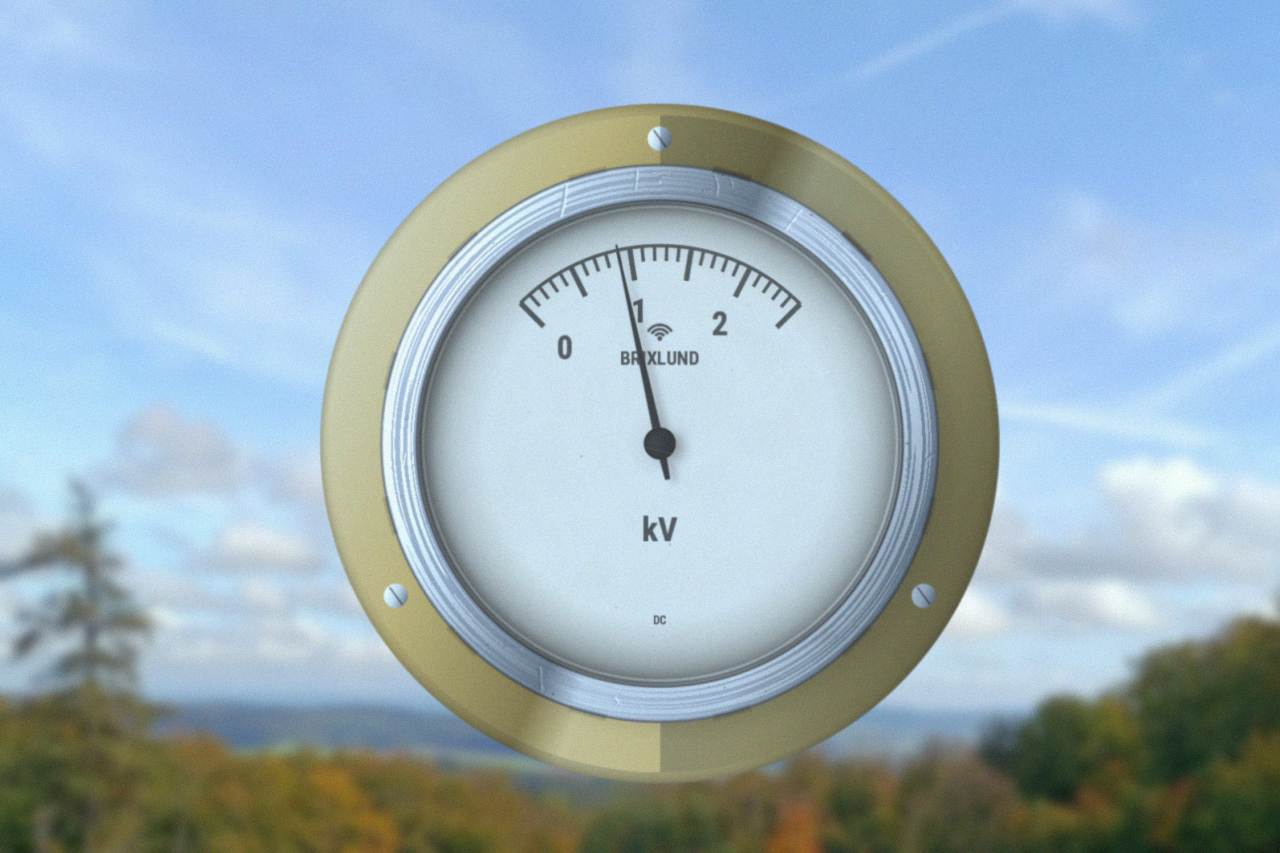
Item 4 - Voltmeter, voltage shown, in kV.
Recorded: 0.9 kV
